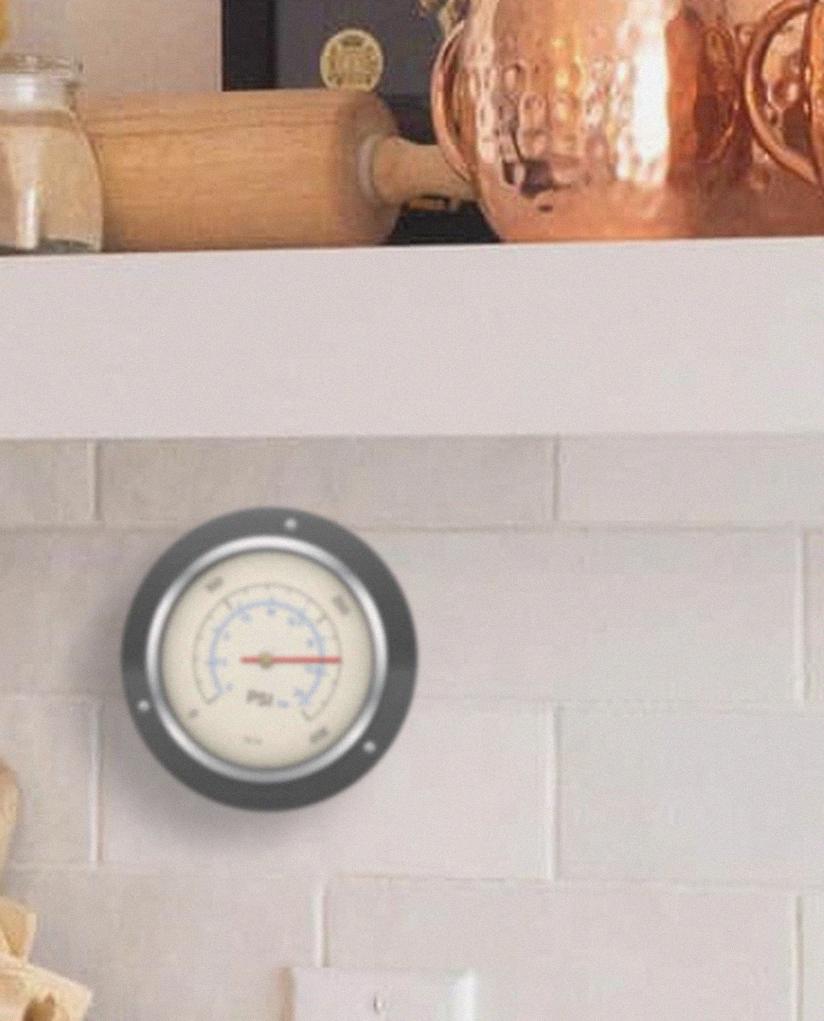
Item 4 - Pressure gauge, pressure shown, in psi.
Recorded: 240 psi
